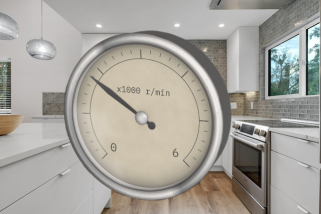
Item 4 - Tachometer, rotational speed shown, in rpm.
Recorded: 1800 rpm
